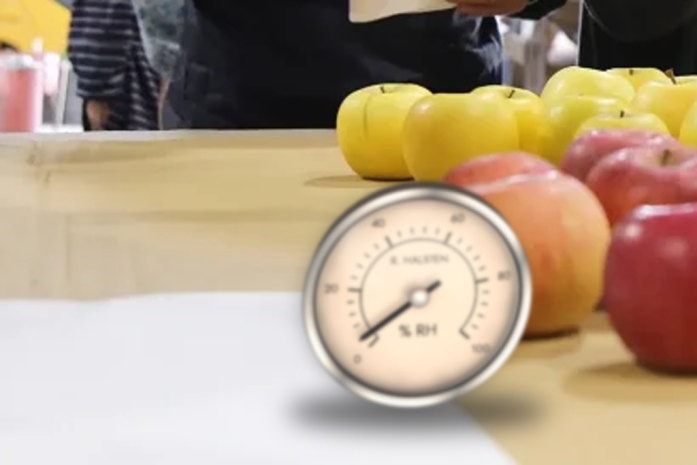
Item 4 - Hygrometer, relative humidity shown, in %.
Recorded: 4 %
